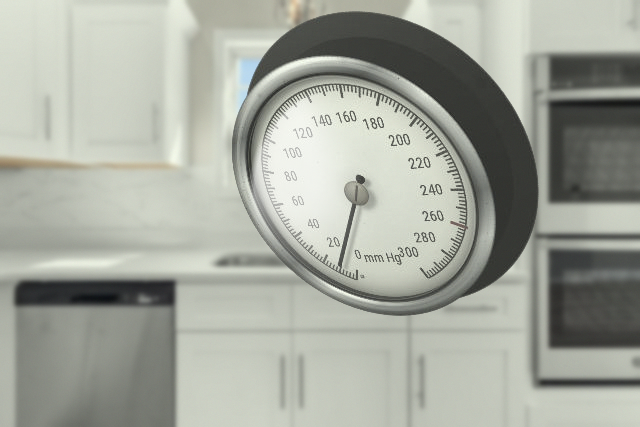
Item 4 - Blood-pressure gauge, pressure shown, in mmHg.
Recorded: 10 mmHg
